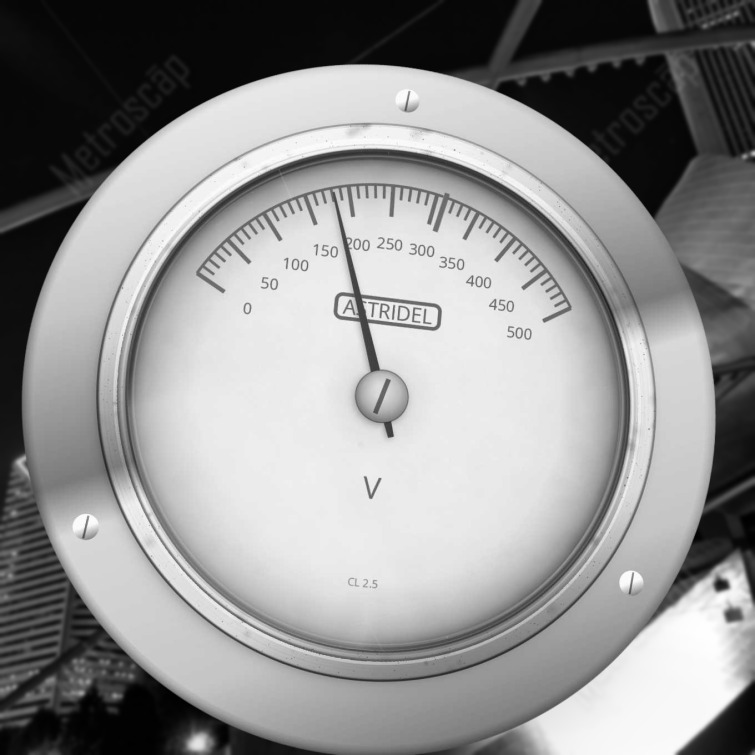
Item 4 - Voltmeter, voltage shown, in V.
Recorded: 180 V
